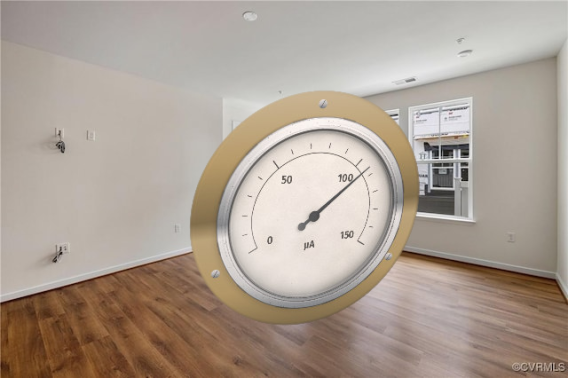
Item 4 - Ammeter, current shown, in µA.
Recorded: 105 µA
